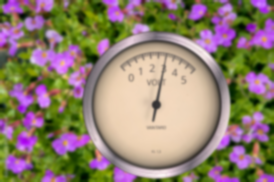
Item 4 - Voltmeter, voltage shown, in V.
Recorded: 3 V
